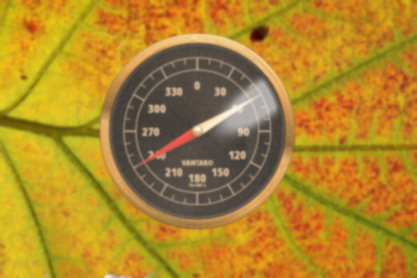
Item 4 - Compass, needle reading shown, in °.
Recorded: 240 °
